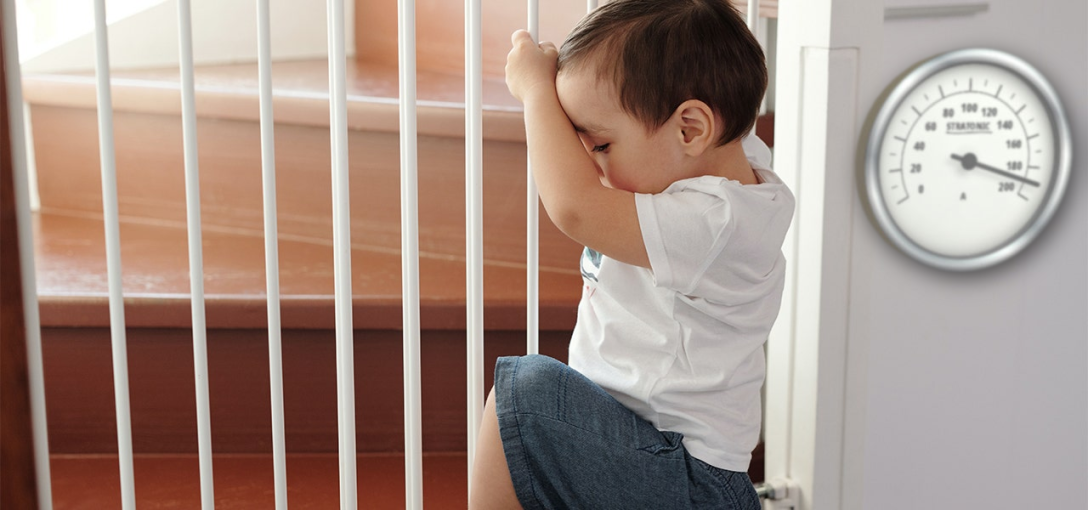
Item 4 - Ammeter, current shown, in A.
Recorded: 190 A
